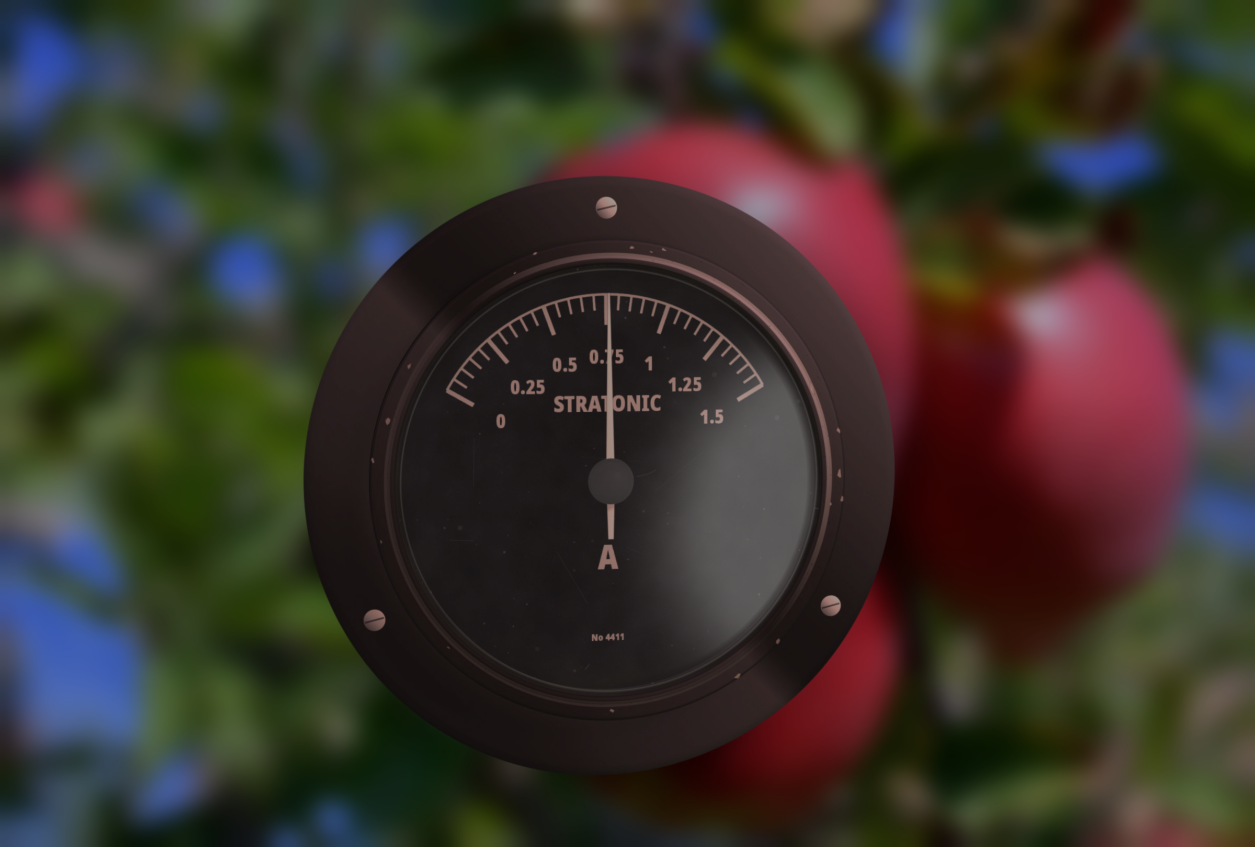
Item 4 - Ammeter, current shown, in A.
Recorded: 0.75 A
